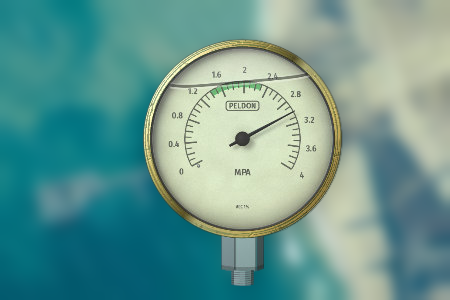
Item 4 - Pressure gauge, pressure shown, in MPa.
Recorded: 3 MPa
